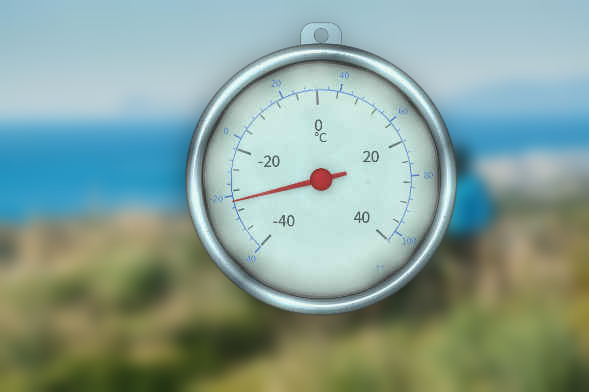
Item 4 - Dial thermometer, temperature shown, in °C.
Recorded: -30 °C
